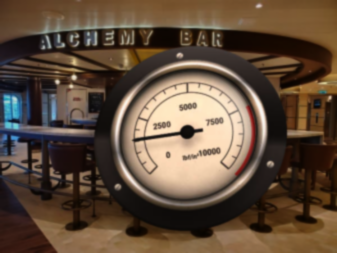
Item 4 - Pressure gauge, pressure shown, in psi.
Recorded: 1500 psi
